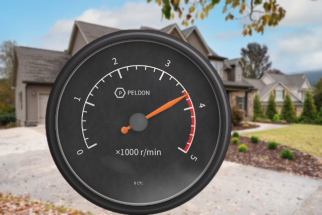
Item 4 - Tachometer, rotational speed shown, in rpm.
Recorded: 3700 rpm
